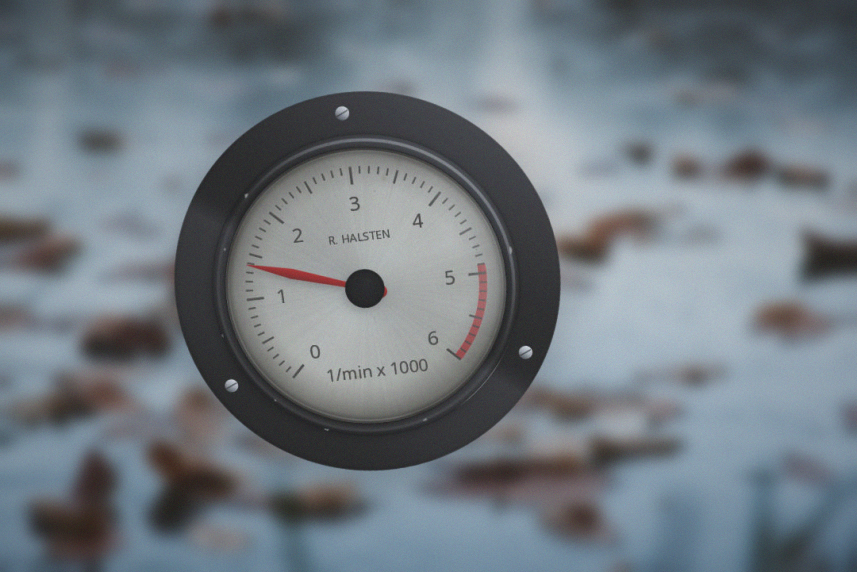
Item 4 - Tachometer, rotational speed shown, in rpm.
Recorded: 1400 rpm
